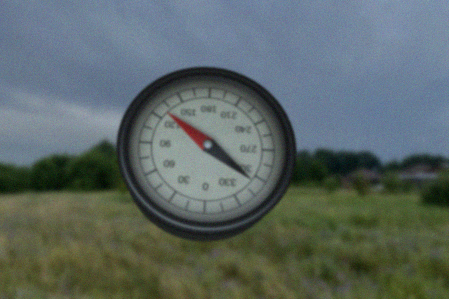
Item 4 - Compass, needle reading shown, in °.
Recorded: 127.5 °
